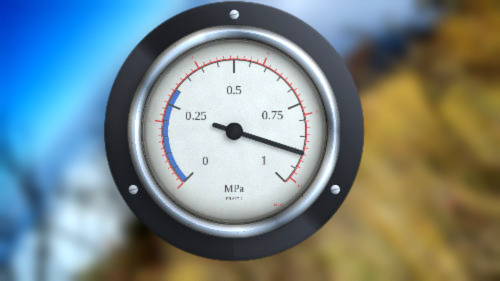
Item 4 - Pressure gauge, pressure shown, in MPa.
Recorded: 0.9 MPa
